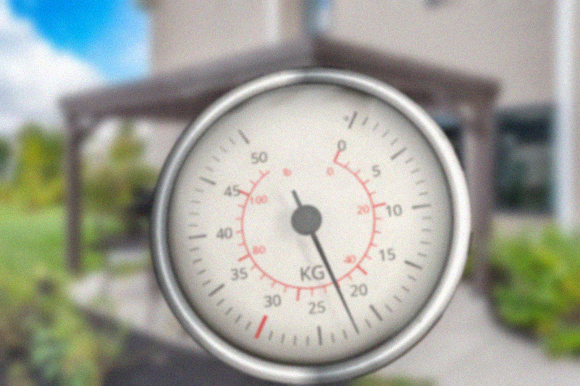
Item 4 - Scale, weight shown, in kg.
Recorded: 22 kg
